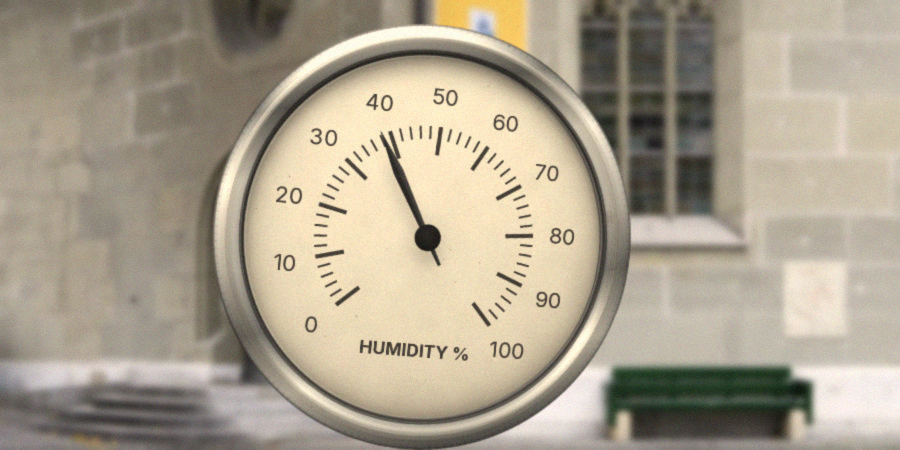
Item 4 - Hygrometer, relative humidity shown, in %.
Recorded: 38 %
